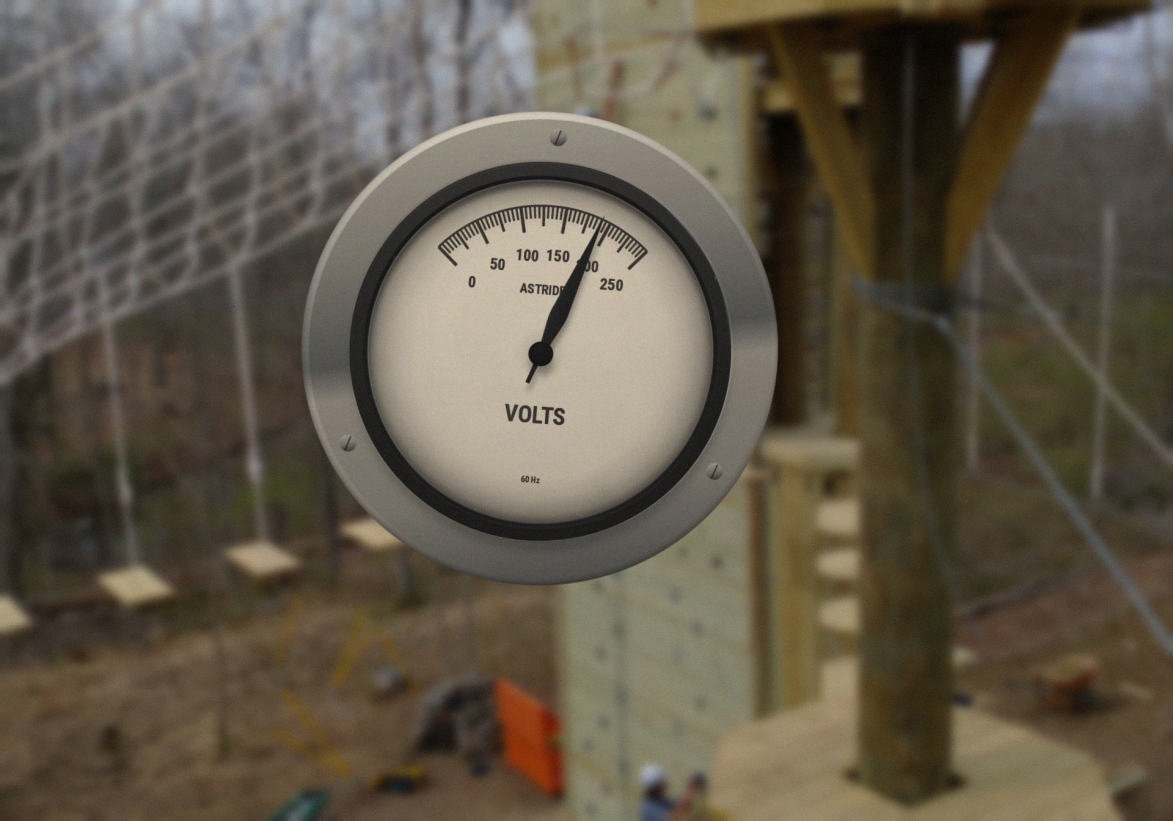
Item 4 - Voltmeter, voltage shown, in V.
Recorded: 190 V
